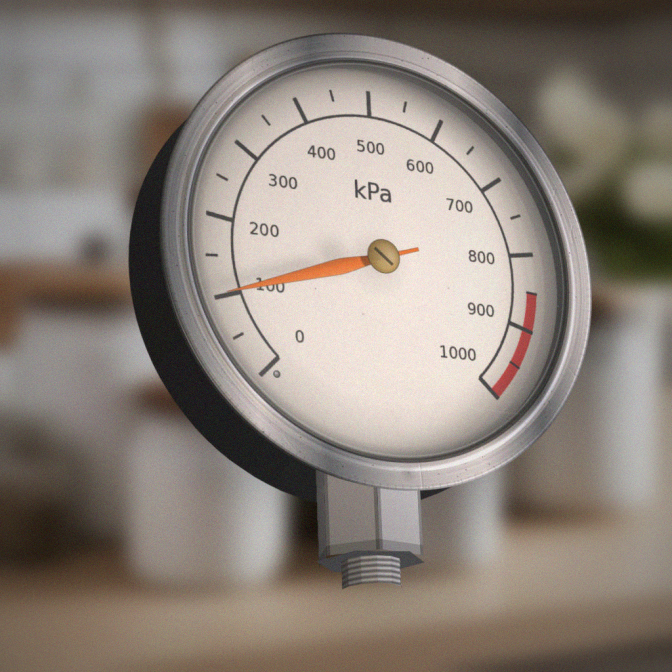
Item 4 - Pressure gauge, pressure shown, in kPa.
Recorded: 100 kPa
